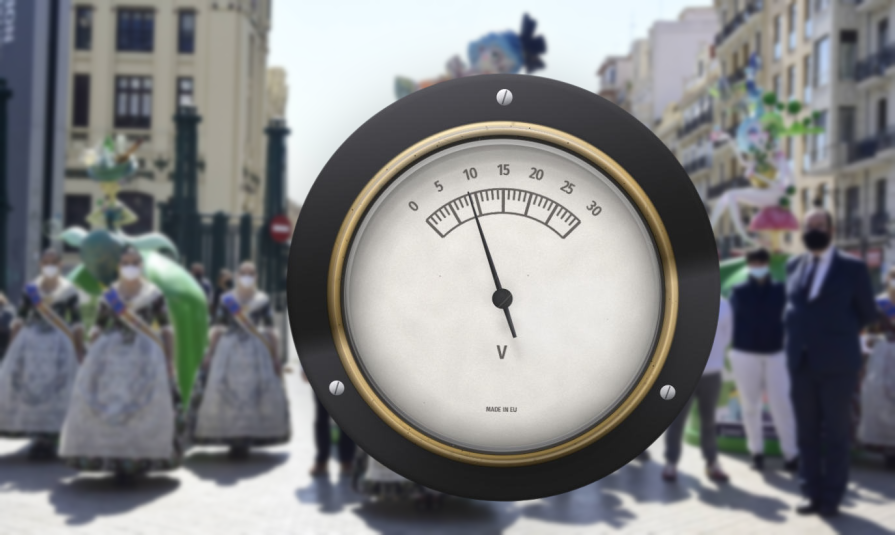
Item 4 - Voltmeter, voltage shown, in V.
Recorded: 9 V
